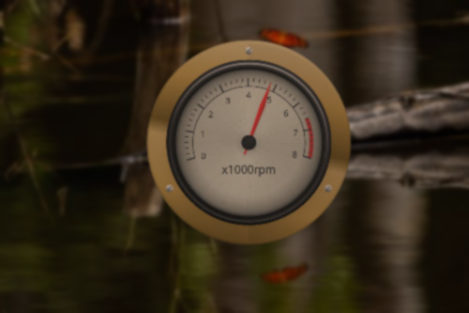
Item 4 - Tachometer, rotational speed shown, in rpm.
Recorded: 4800 rpm
